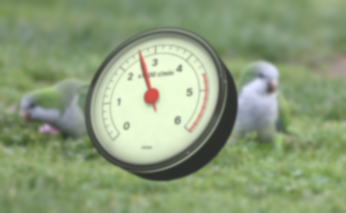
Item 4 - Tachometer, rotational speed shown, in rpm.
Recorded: 2600 rpm
